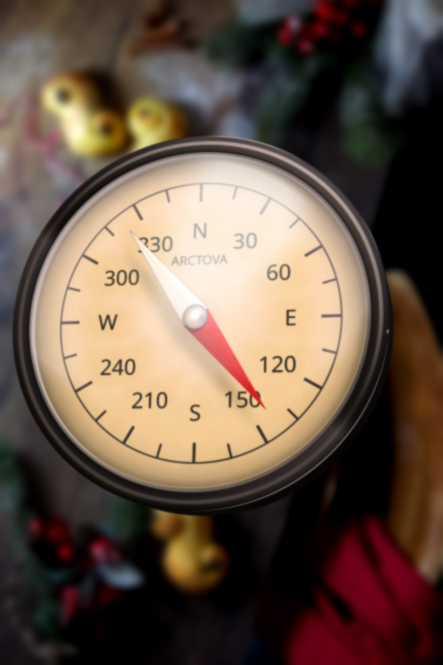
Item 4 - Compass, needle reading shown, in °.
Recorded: 142.5 °
